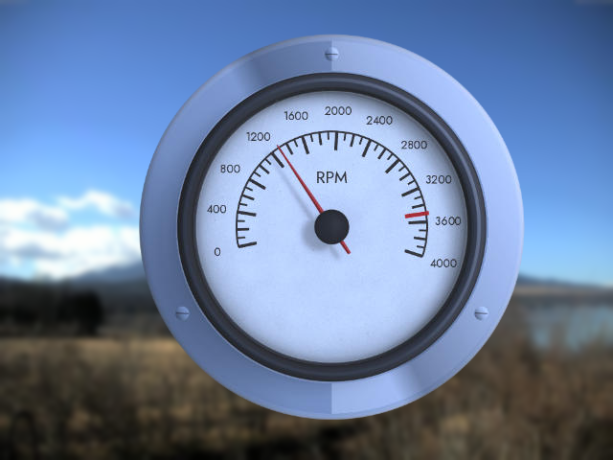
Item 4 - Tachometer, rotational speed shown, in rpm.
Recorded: 1300 rpm
